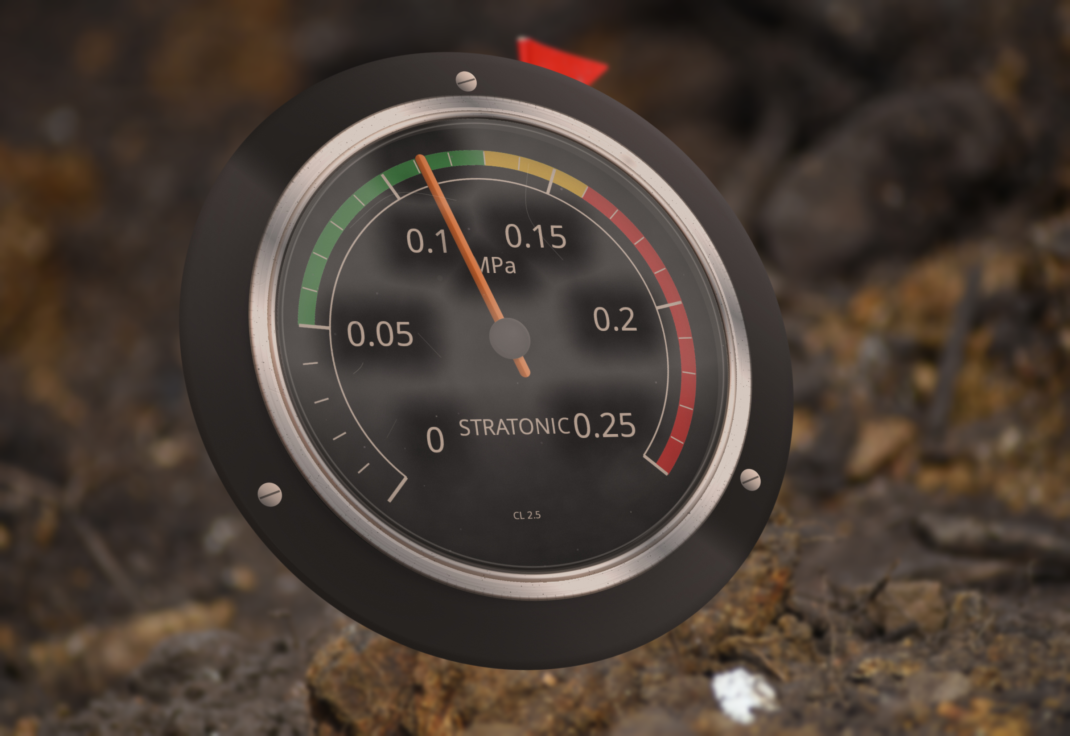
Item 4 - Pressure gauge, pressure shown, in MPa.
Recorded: 0.11 MPa
